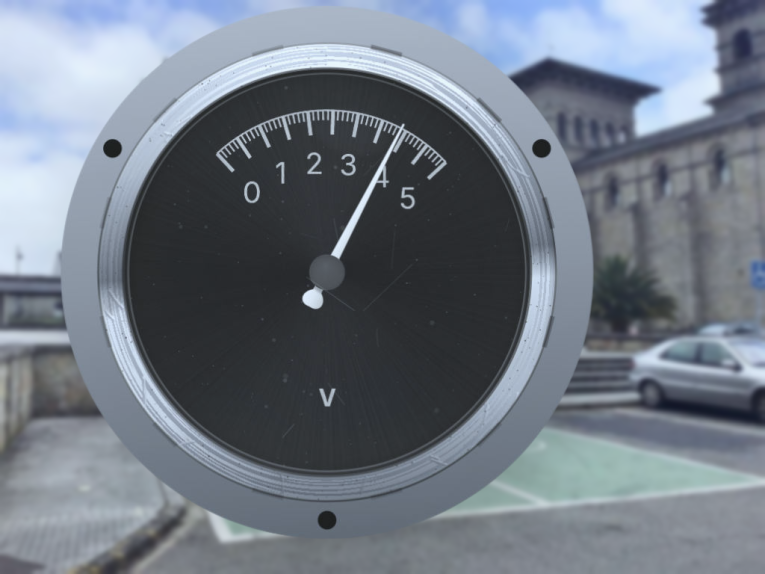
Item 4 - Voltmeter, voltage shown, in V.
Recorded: 3.9 V
